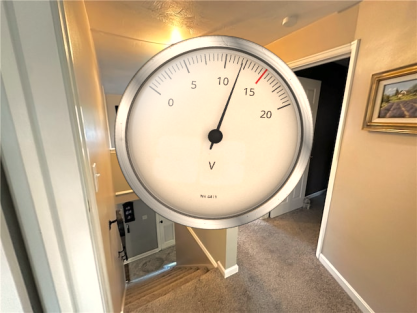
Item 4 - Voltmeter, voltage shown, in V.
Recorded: 12 V
